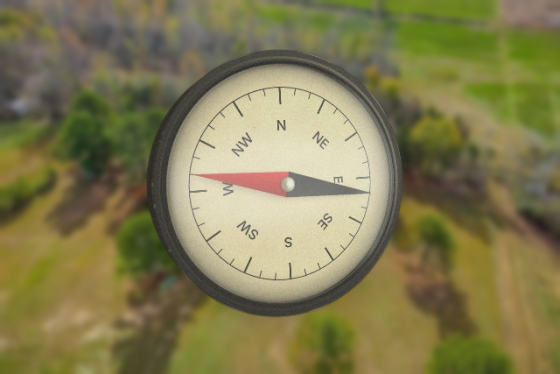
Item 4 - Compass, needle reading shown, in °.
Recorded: 280 °
